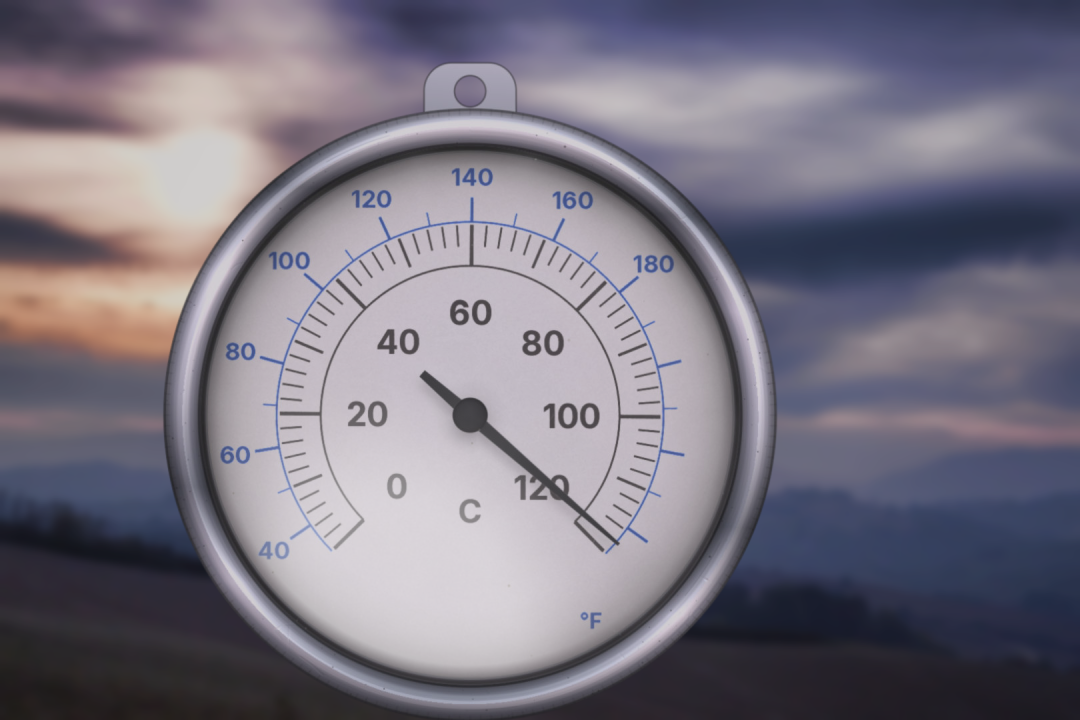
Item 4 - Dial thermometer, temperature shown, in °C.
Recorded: 118 °C
